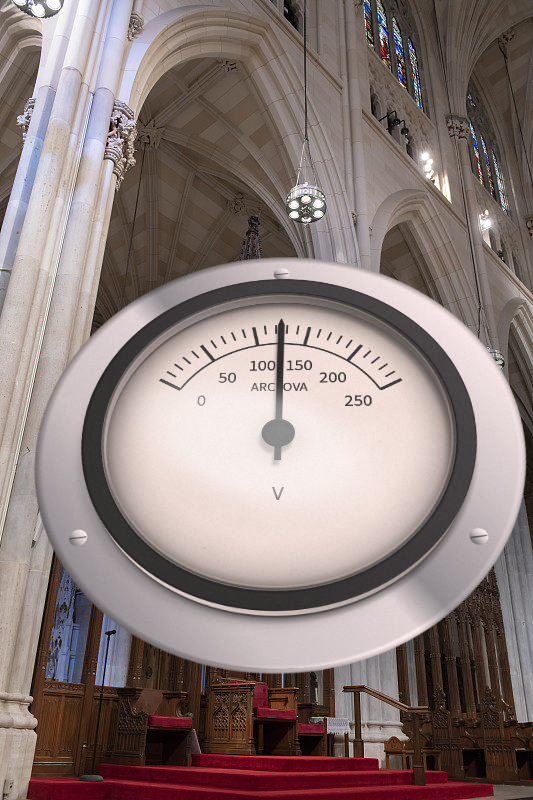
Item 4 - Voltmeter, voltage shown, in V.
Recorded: 125 V
